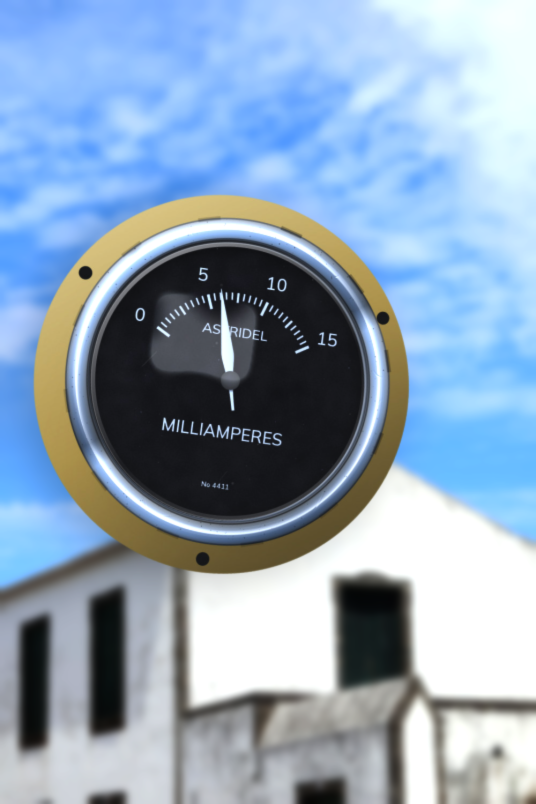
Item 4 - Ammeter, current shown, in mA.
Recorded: 6 mA
